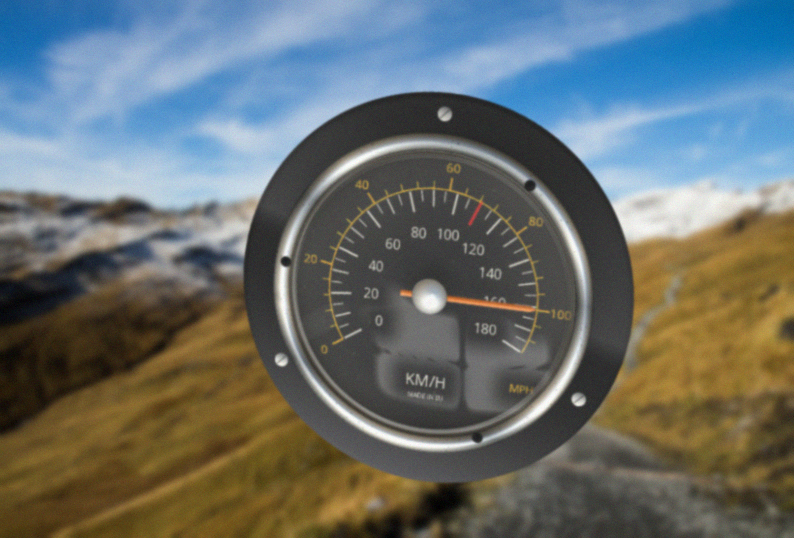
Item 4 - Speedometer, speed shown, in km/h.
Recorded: 160 km/h
